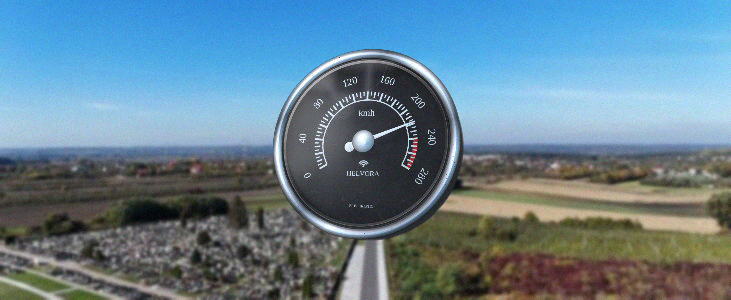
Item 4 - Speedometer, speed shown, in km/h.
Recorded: 220 km/h
